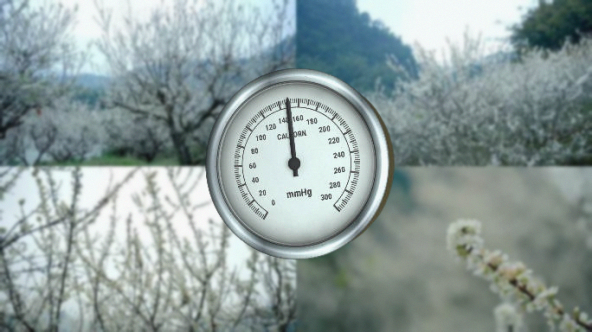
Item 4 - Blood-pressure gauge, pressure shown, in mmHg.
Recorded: 150 mmHg
